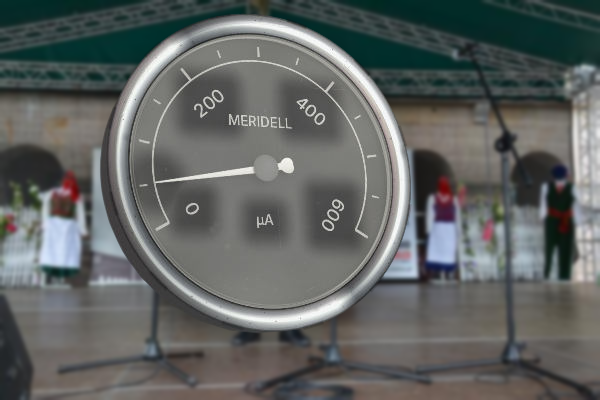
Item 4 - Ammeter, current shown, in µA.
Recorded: 50 µA
